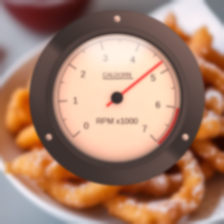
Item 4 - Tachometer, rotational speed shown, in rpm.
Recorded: 4750 rpm
